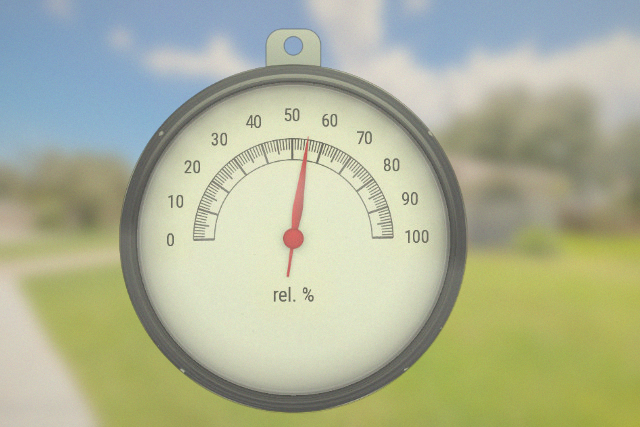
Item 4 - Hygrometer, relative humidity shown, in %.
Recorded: 55 %
